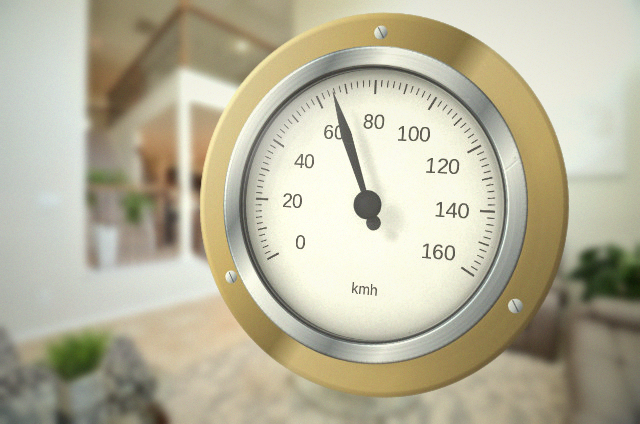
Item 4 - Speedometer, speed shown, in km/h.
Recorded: 66 km/h
